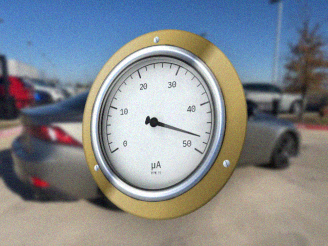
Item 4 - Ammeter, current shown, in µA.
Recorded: 47 µA
